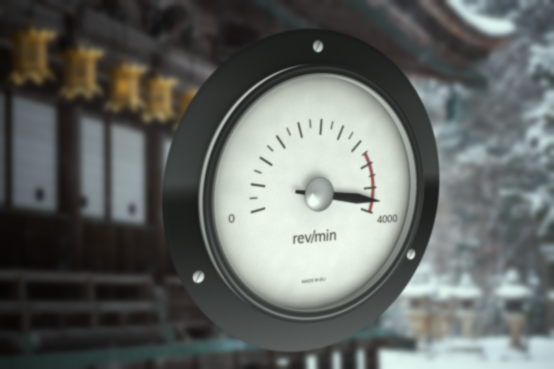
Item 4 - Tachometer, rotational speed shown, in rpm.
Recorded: 3800 rpm
